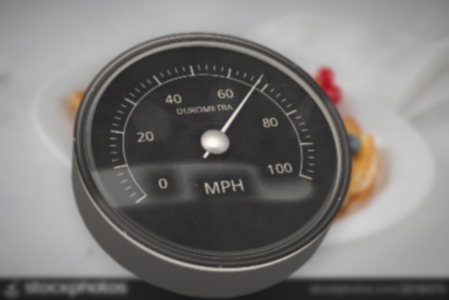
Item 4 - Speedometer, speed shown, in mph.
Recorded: 68 mph
